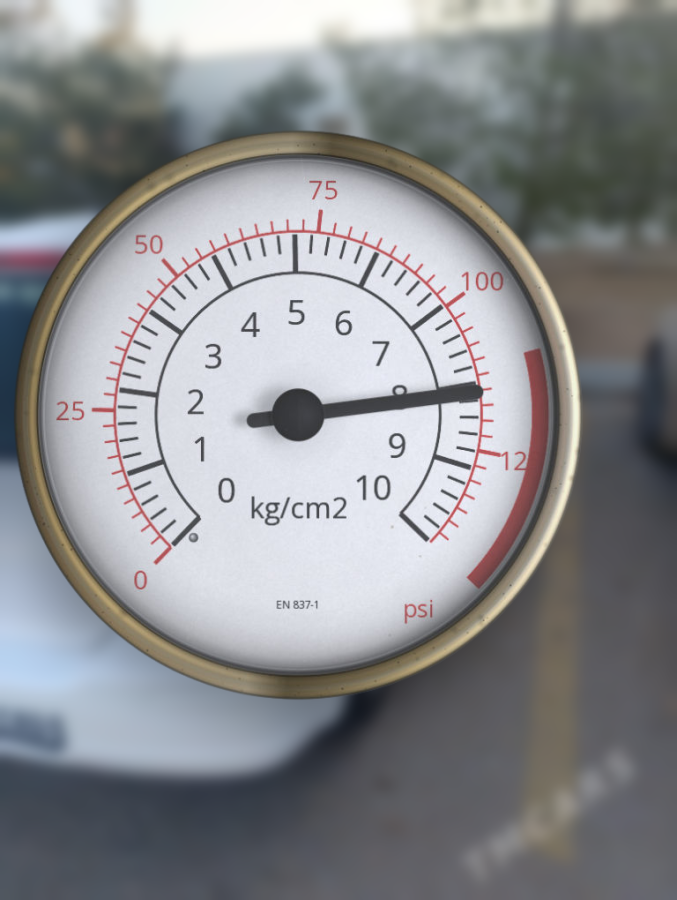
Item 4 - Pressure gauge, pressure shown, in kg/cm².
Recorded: 8.1 kg/cm²
